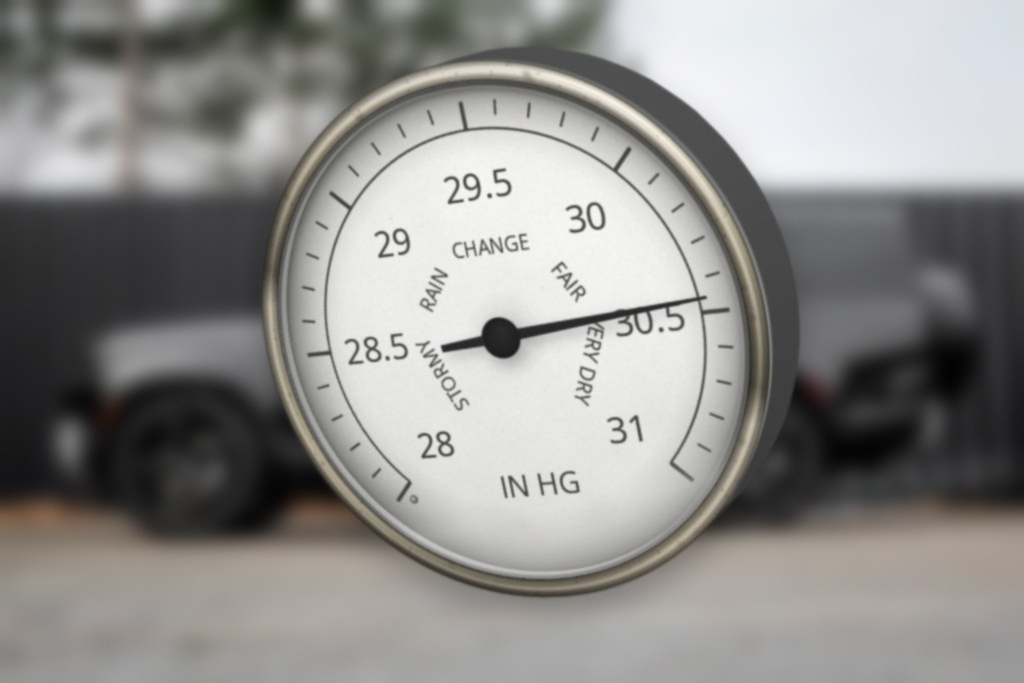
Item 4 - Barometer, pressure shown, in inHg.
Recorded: 30.45 inHg
